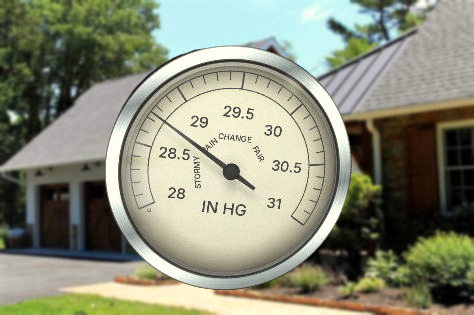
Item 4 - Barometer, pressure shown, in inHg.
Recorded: 28.75 inHg
